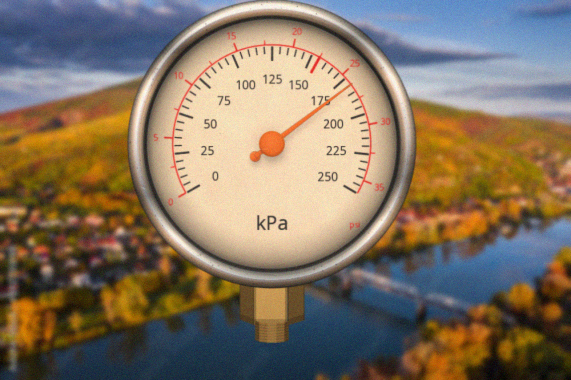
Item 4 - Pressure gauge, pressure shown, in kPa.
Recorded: 180 kPa
